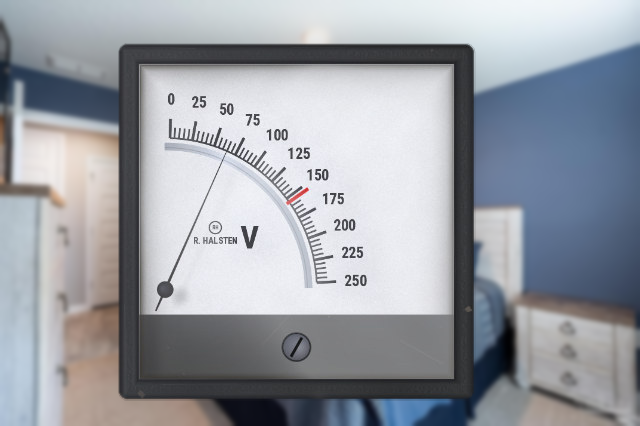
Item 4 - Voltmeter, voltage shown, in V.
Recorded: 65 V
